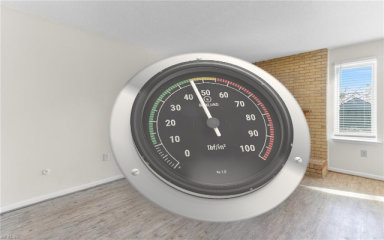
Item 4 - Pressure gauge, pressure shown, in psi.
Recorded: 45 psi
